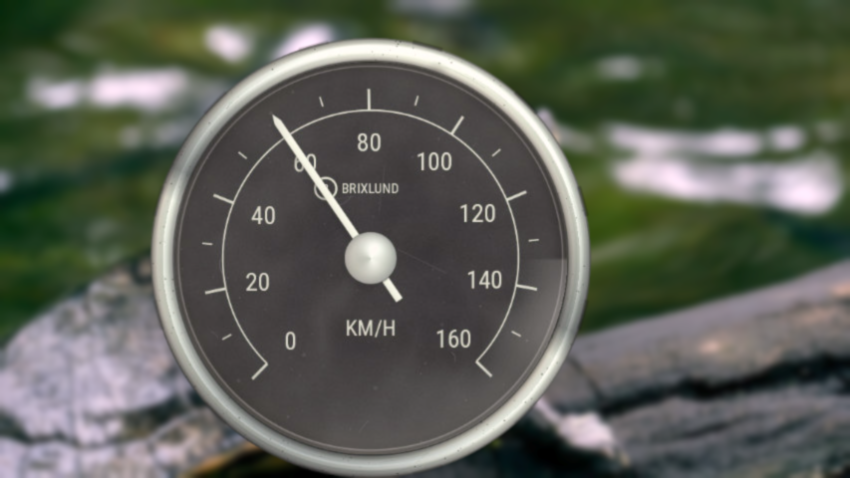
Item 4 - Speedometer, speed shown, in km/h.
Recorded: 60 km/h
